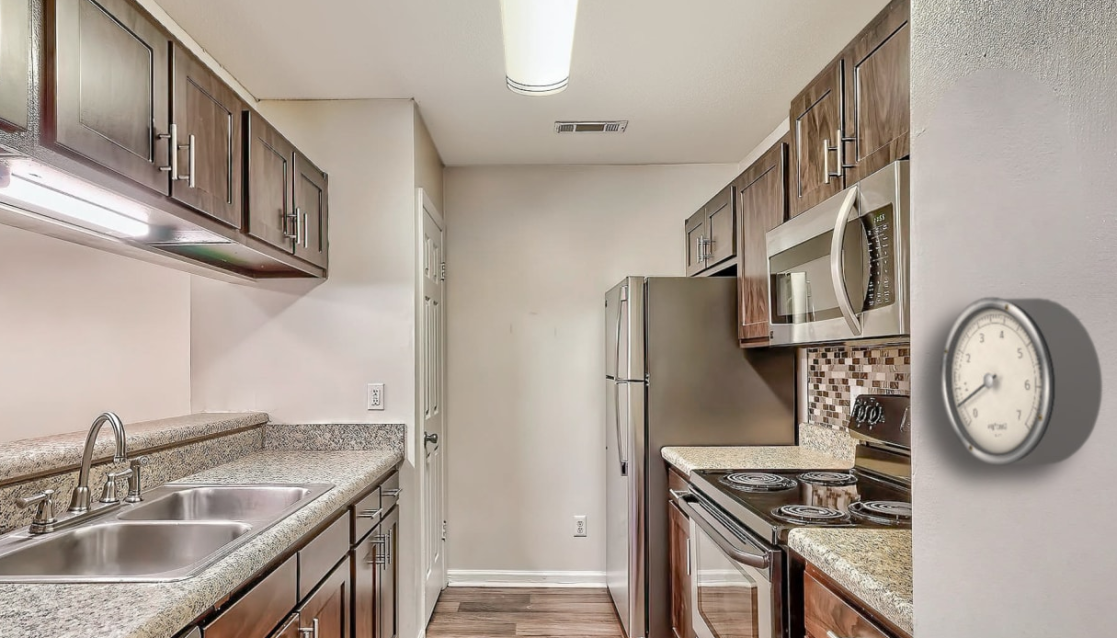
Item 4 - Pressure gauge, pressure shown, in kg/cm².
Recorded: 0.5 kg/cm²
